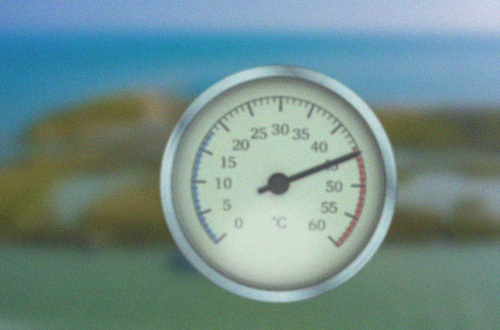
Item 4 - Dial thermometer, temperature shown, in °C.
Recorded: 45 °C
